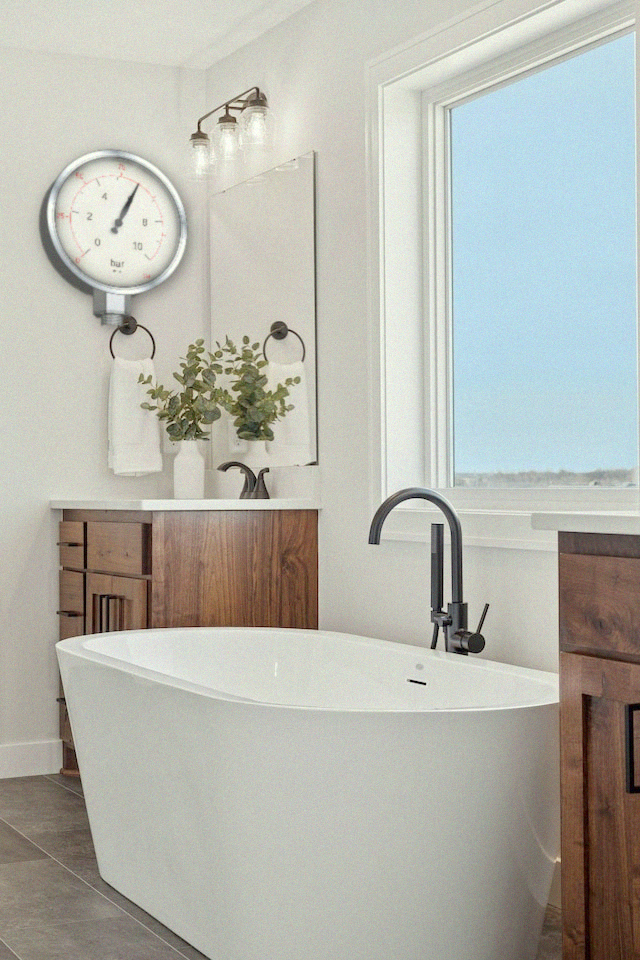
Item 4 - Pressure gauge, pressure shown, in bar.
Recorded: 6 bar
